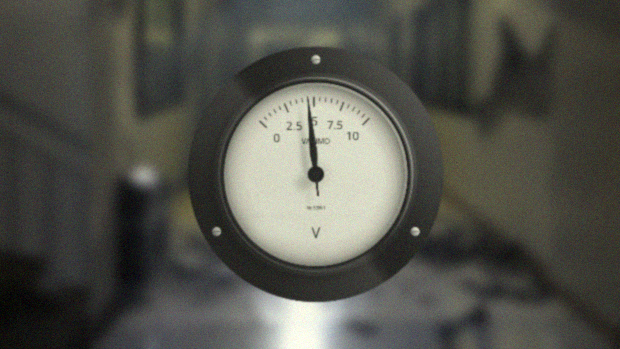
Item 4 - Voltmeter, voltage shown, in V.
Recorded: 4.5 V
